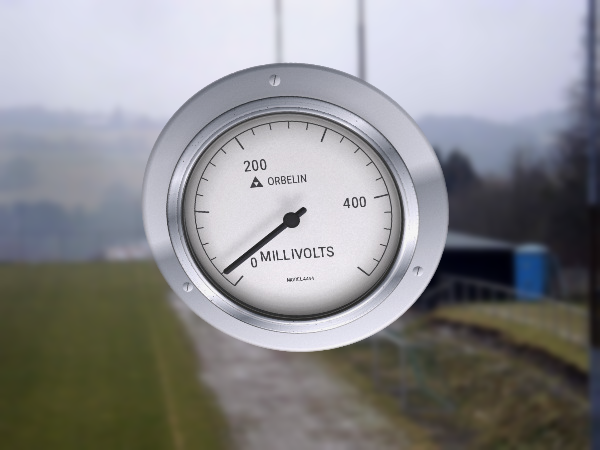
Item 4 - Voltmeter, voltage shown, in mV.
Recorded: 20 mV
